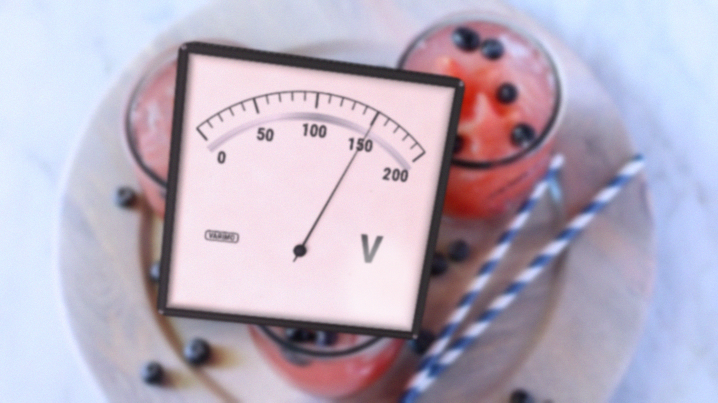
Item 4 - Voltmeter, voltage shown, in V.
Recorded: 150 V
